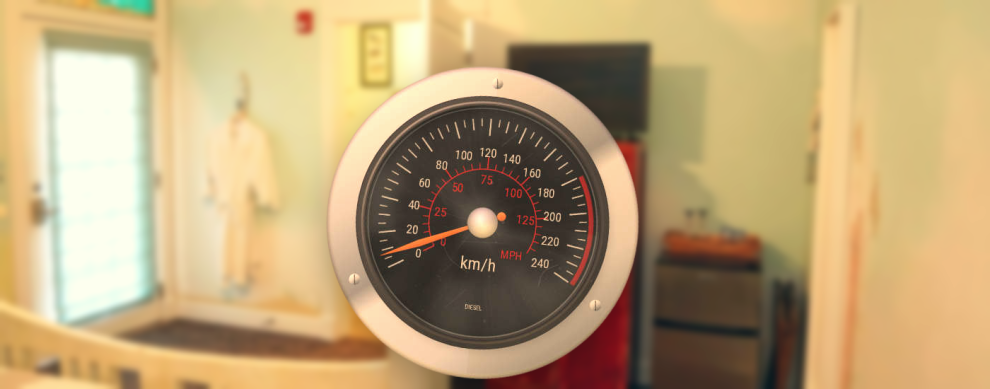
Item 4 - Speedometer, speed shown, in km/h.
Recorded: 7.5 km/h
